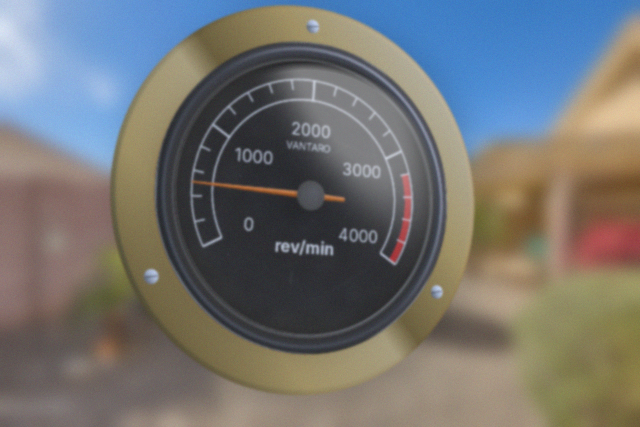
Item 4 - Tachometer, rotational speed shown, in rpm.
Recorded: 500 rpm
